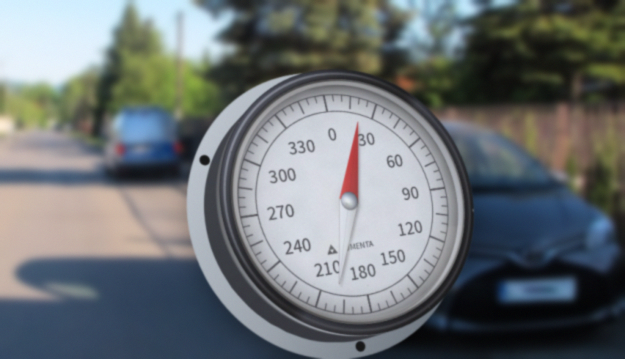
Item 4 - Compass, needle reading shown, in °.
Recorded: 20 °
